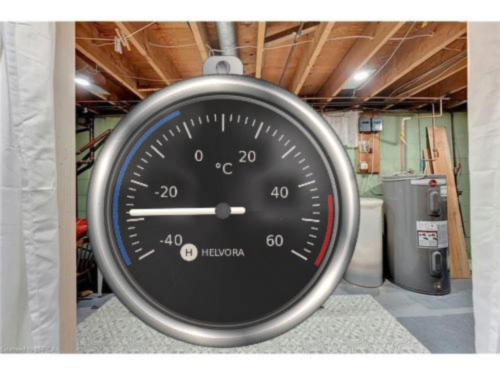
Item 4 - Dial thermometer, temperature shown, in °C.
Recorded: -28 °C
